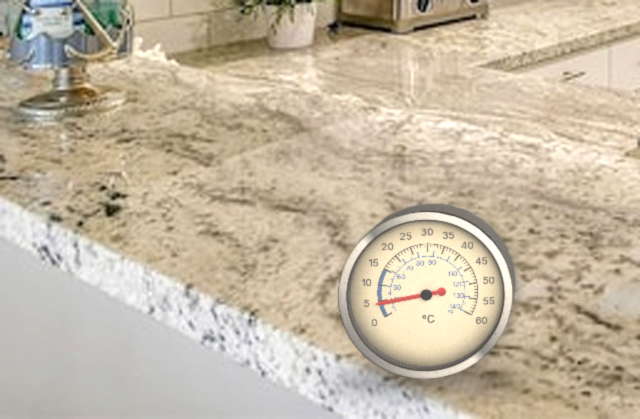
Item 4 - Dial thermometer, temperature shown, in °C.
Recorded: 5 °C
